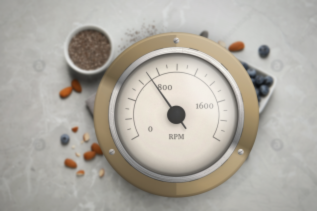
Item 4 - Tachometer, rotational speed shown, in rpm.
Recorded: 700 rpm
